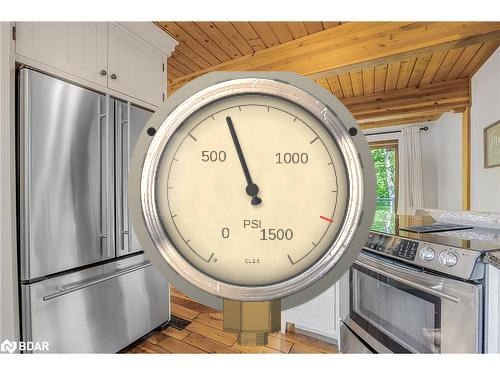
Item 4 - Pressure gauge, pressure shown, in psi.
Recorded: 650 psi
